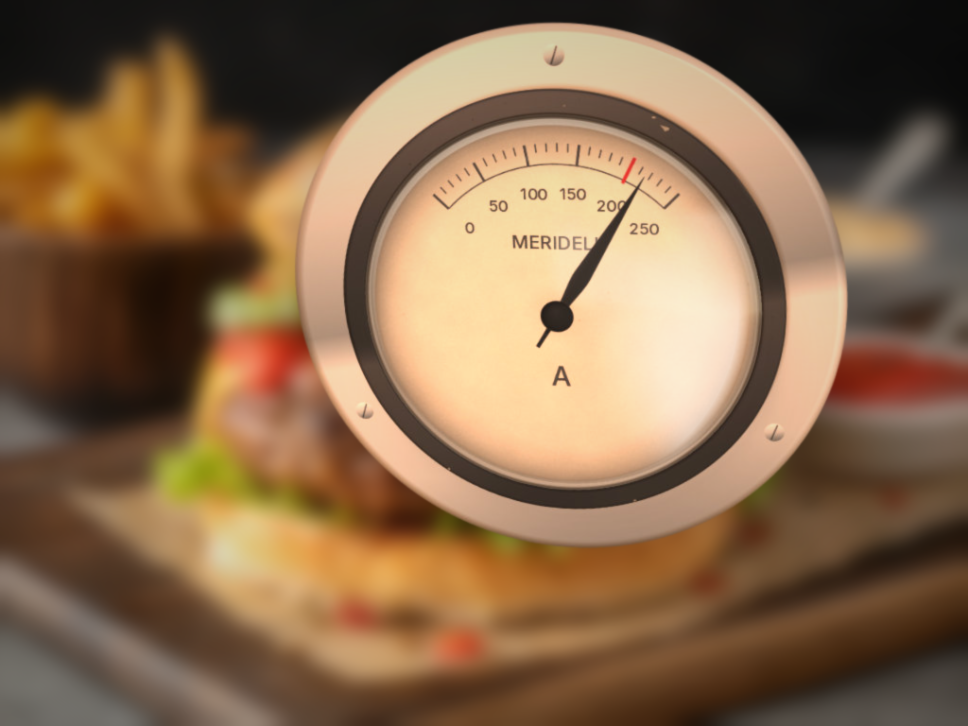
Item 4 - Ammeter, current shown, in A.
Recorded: 215 A
